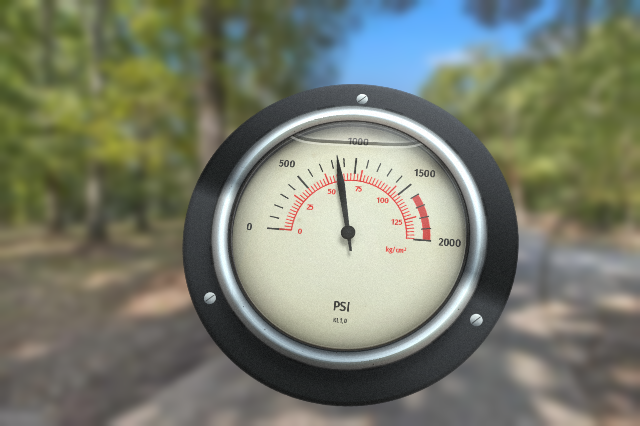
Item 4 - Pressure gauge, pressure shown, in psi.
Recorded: 850 psi
